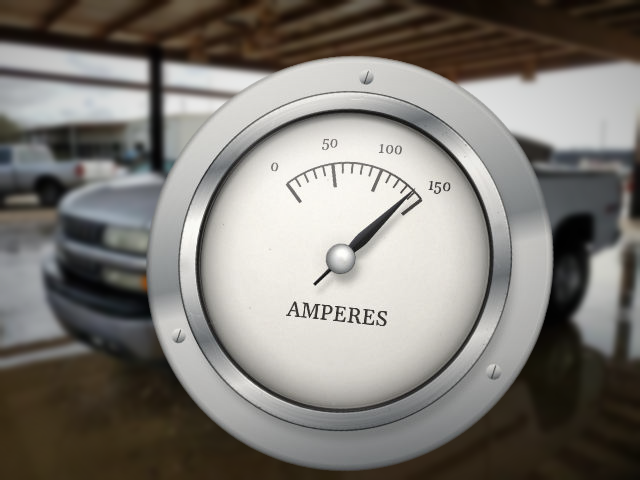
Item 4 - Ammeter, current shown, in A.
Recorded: 140 A
